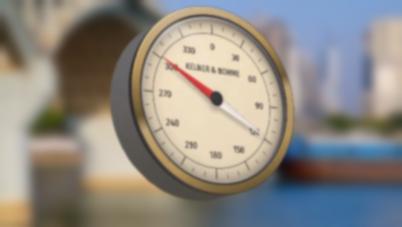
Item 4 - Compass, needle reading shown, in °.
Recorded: 300 °
